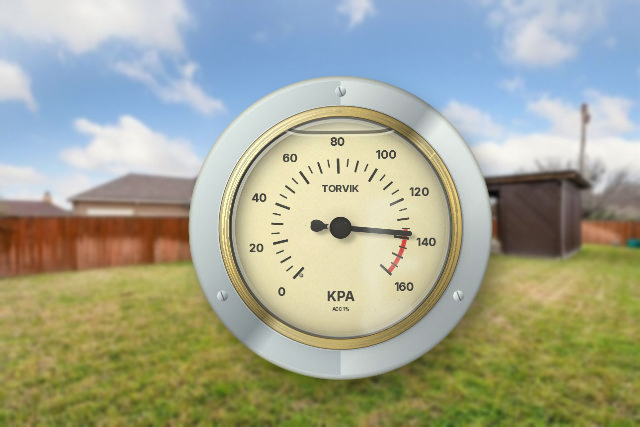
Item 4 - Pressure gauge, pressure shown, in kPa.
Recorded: 137.5 kPa
